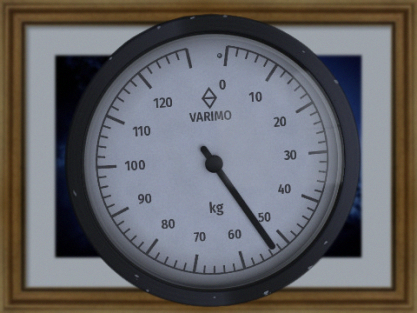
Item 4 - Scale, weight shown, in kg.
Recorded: 53 kg
